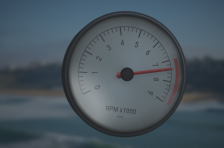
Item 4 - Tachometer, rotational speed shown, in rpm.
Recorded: 7400 rpm
